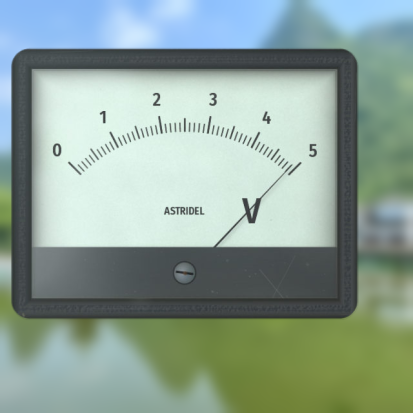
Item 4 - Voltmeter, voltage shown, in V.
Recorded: 4.9 V
